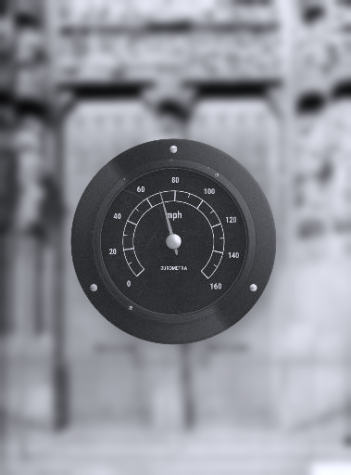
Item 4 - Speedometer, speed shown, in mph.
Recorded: 70 mph
